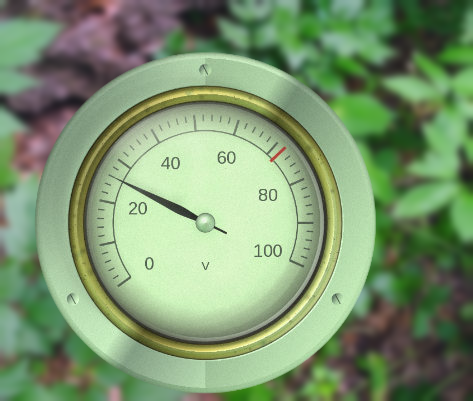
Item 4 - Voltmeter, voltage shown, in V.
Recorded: 26 V
